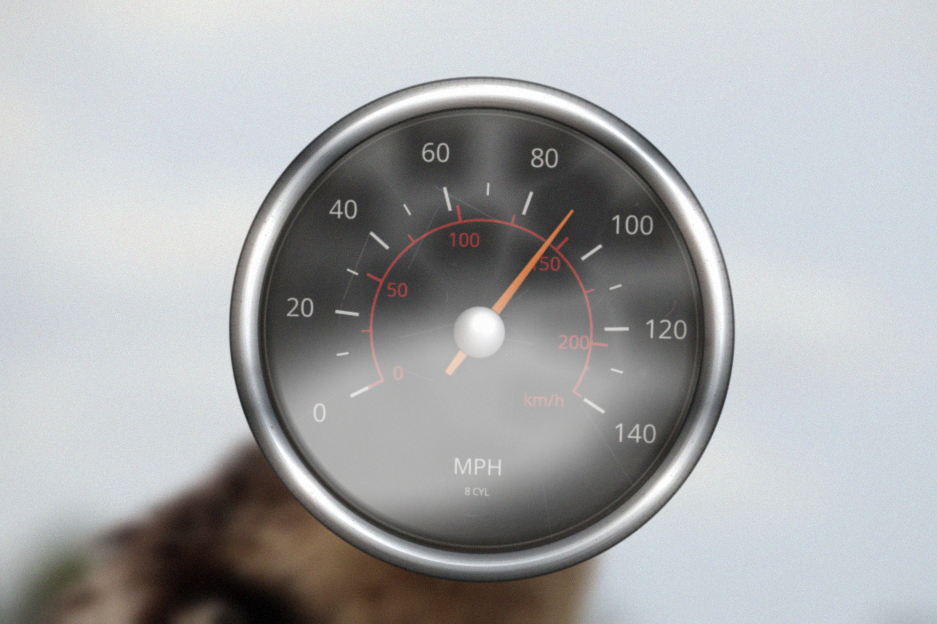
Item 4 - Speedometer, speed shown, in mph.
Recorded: 90 mph
